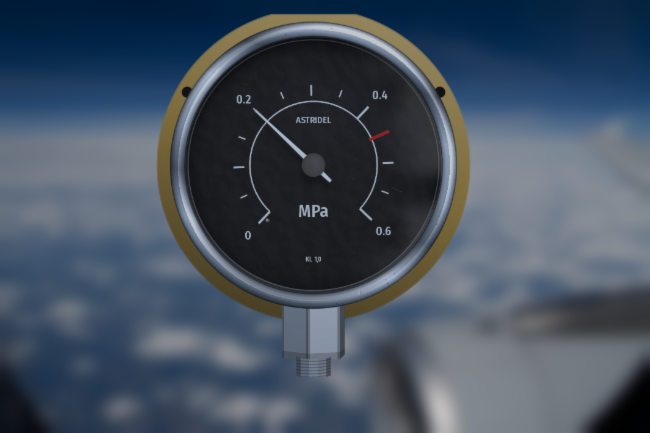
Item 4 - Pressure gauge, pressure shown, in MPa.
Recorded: 0.2 MPa
